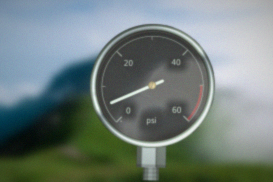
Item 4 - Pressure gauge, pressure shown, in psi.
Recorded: 5 psi
